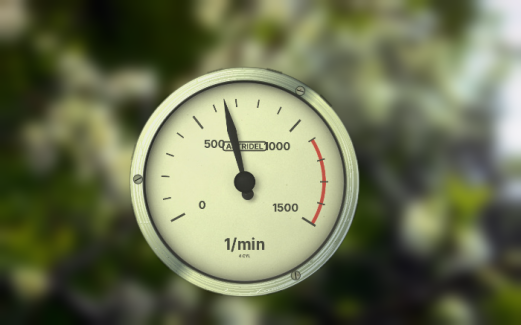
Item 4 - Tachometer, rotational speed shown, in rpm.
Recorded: 650 rpm
